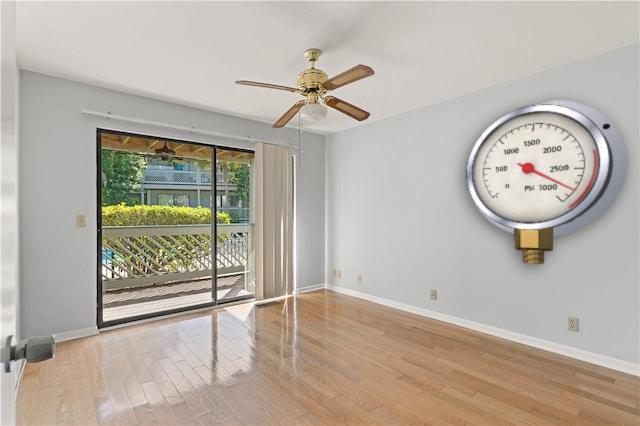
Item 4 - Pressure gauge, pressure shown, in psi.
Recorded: 2800 psi
